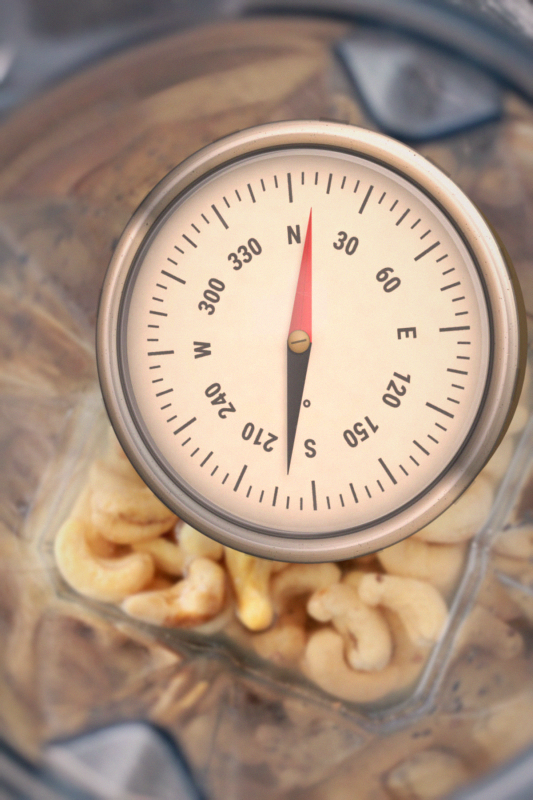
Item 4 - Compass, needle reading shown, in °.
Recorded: 10 °
